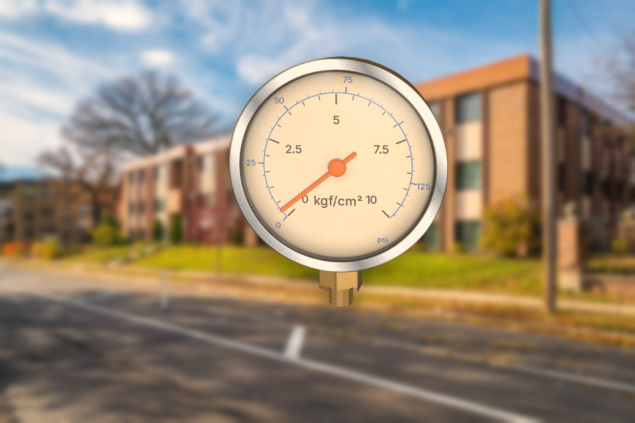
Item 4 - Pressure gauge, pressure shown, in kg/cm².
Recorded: 0.25 kg/cm²
